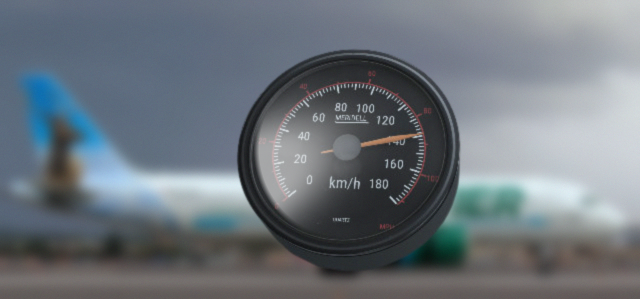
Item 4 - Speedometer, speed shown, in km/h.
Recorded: 140 km/h
